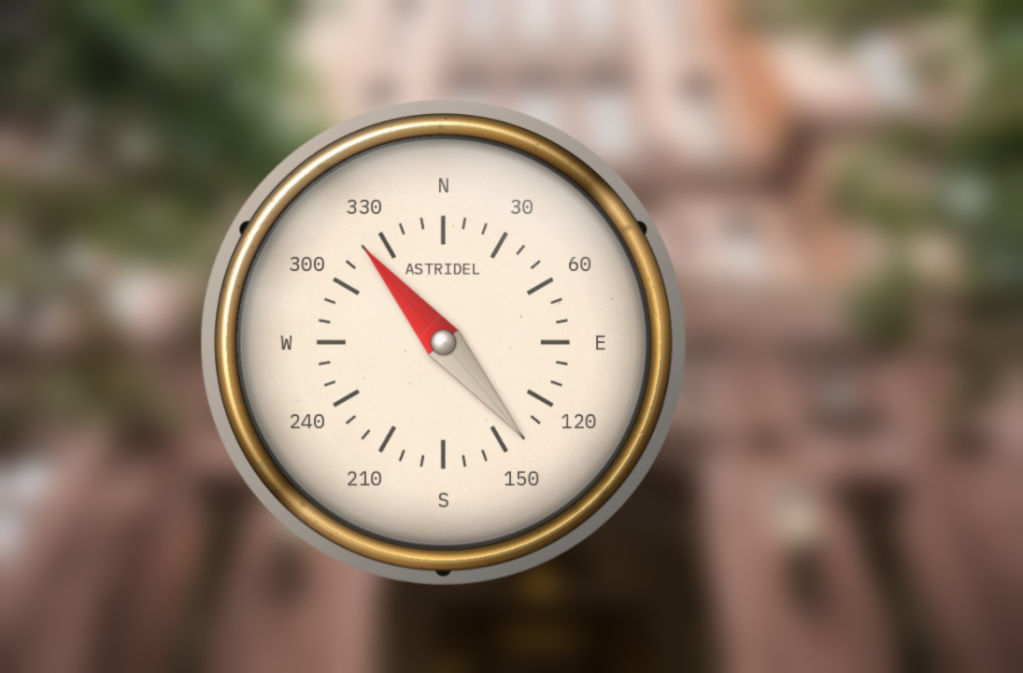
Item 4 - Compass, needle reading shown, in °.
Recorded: 320 °
